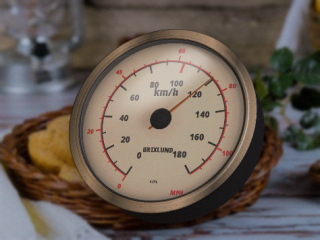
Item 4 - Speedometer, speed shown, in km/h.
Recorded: 120 km/h
